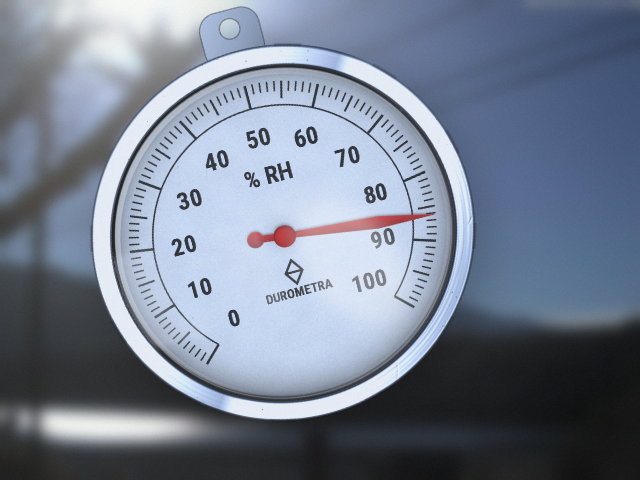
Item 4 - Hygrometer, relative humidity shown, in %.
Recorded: 86 %
